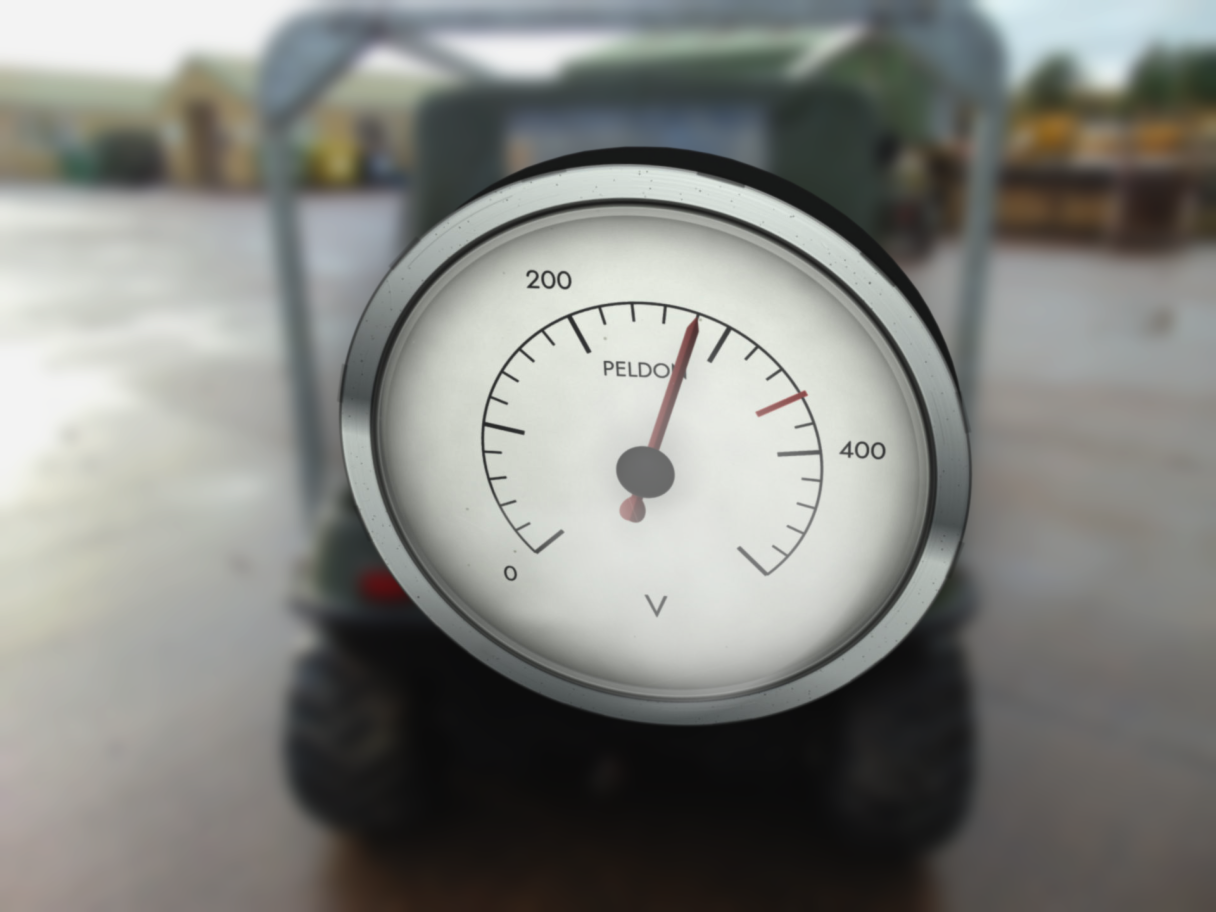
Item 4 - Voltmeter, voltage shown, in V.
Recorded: 280 V
